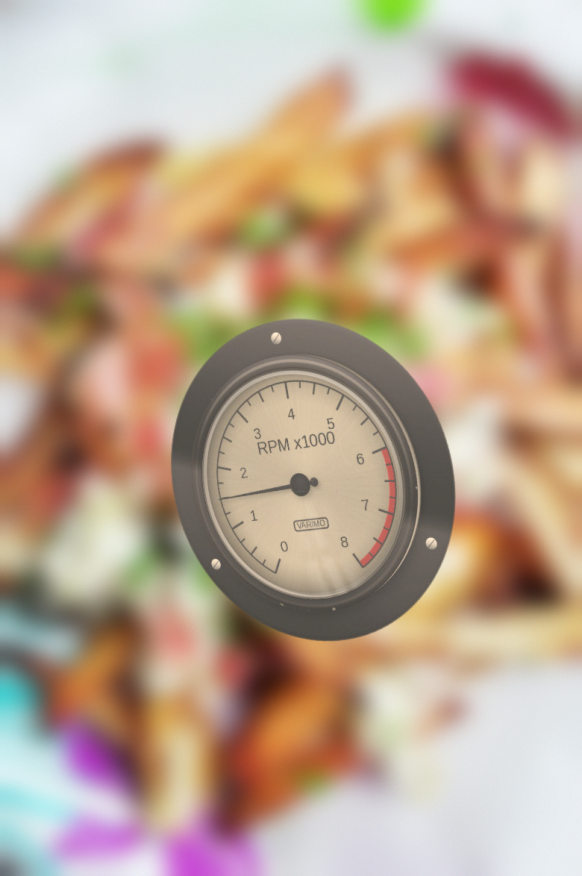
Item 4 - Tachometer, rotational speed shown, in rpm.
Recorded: 1500 rpm
